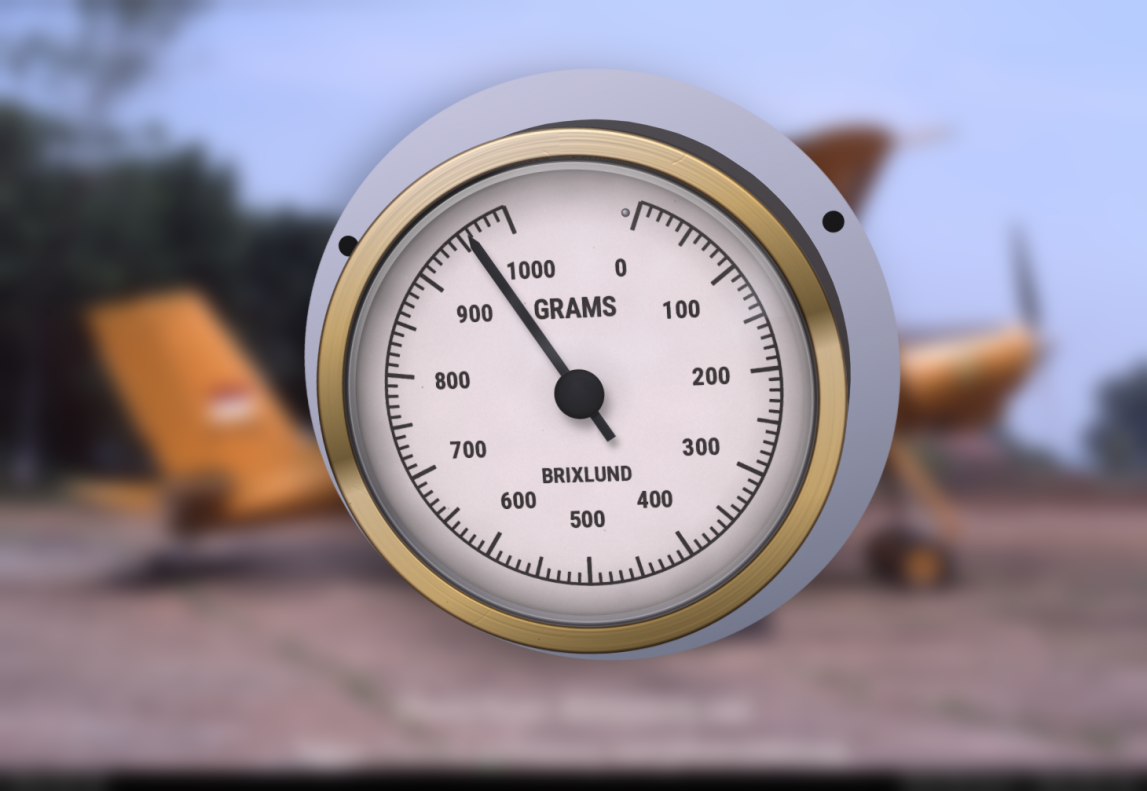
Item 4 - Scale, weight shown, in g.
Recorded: 960 g
